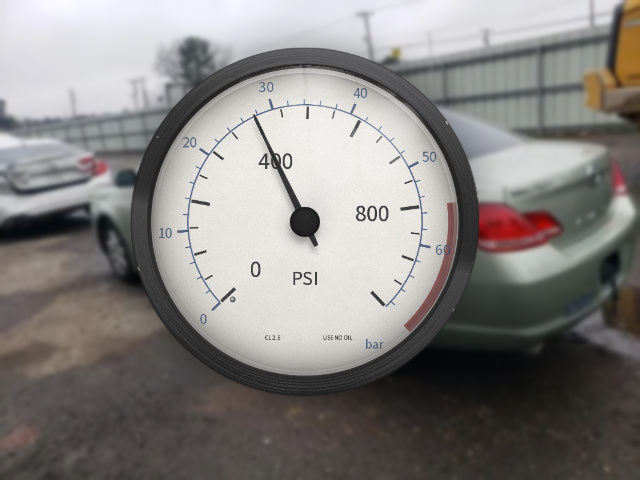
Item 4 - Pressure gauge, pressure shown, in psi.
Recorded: 400 psi
